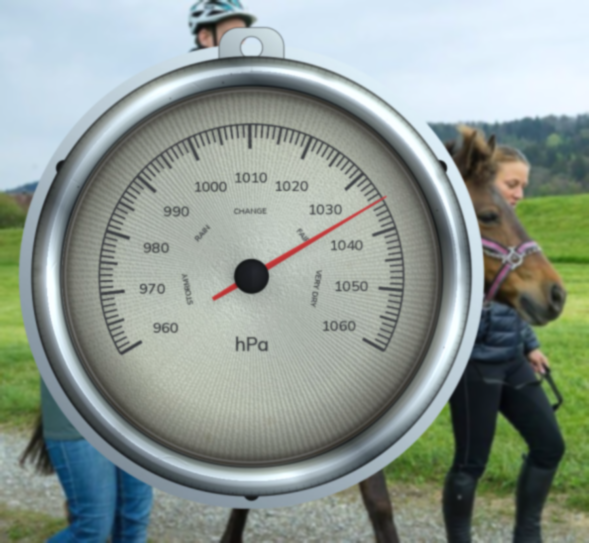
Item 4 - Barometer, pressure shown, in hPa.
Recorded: 1035 hPa
